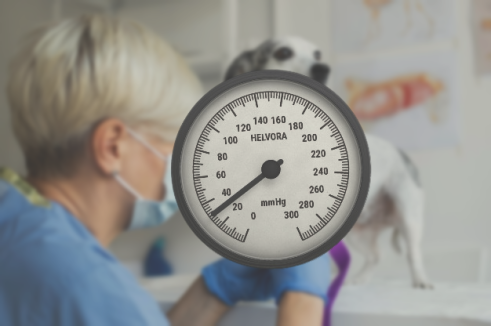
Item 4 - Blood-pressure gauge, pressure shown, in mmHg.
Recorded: 30 mmHg
